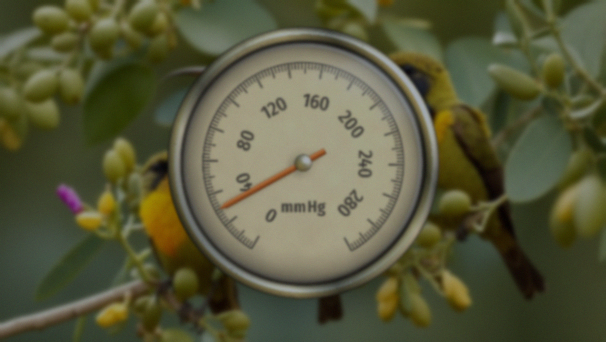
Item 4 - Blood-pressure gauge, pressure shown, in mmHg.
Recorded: 30 mmHg
